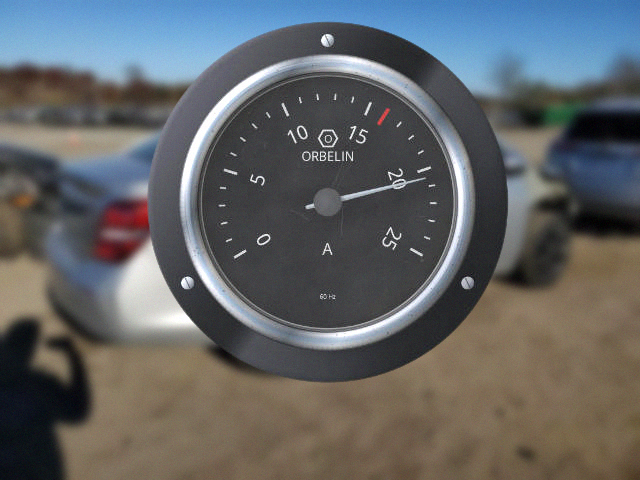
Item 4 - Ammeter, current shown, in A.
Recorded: 20.5 A
